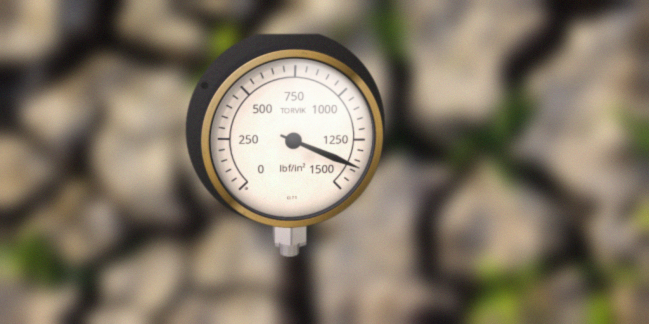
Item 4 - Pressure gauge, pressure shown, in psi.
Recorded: 1375 psi
